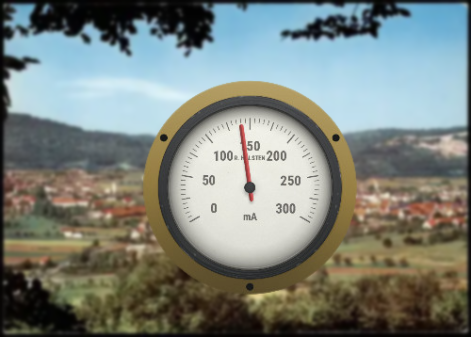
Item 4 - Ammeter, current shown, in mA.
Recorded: 140 mA
